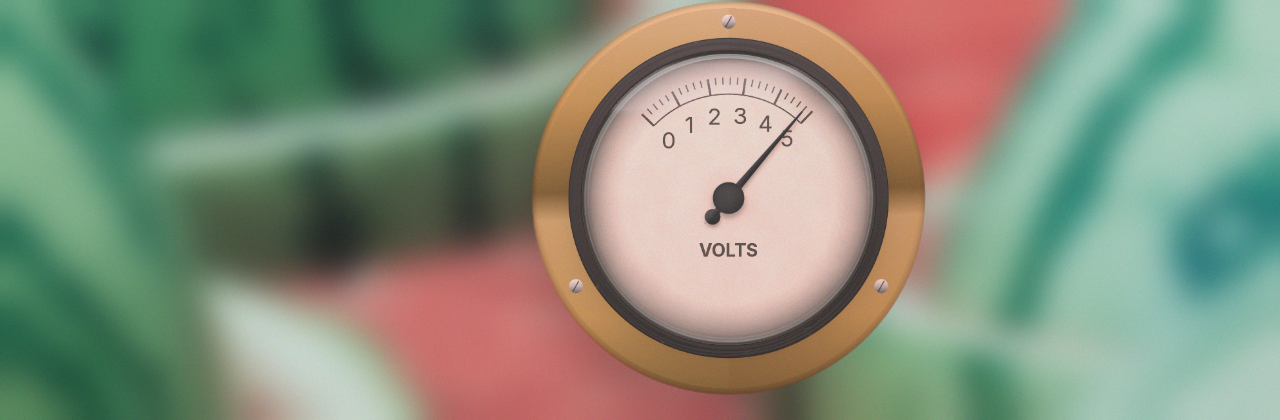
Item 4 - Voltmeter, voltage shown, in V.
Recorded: 4.8 V
